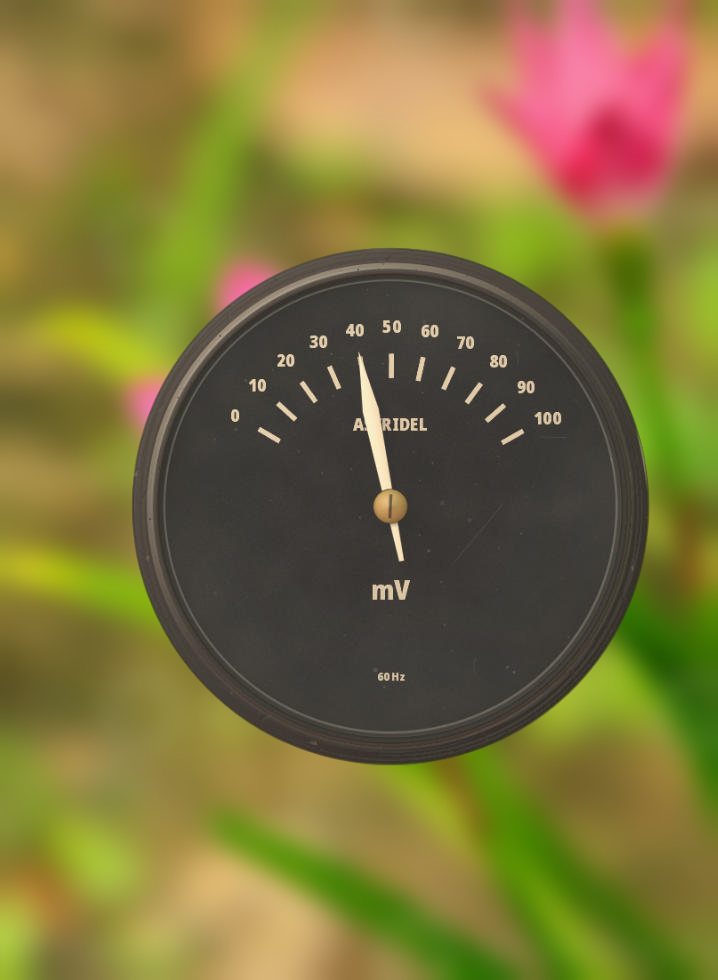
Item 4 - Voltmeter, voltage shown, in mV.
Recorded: 40 mV
